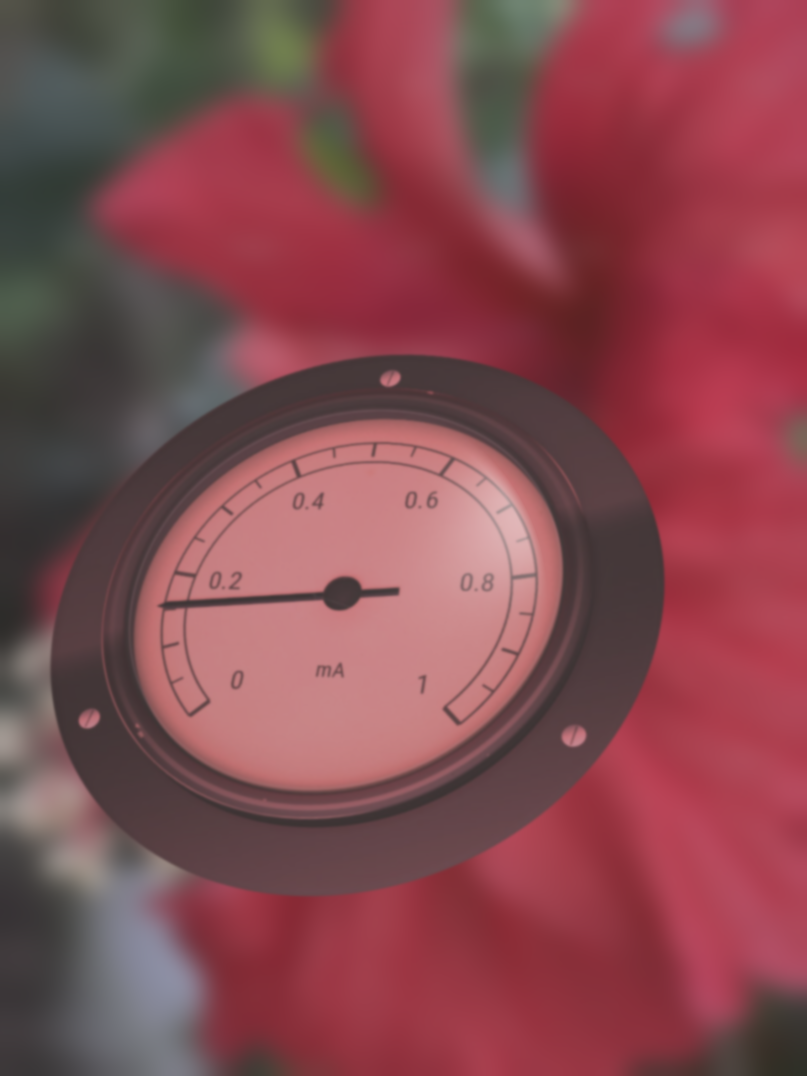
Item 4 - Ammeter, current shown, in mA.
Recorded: 0.15 mA
